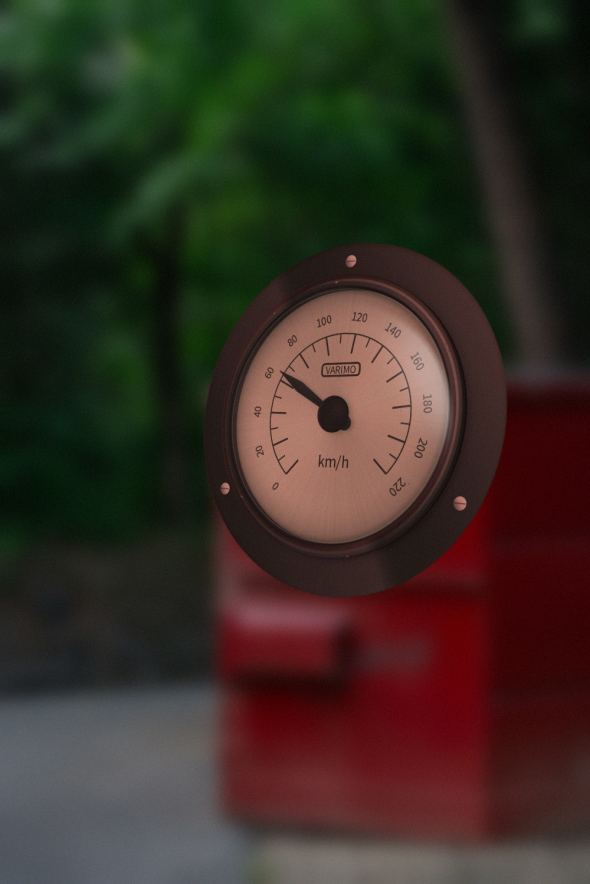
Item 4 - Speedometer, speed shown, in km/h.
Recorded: 65 km/h
